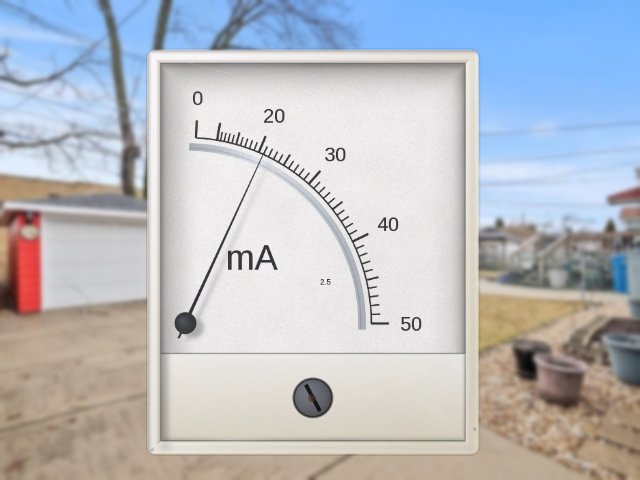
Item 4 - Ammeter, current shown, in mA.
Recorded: 21 mA
